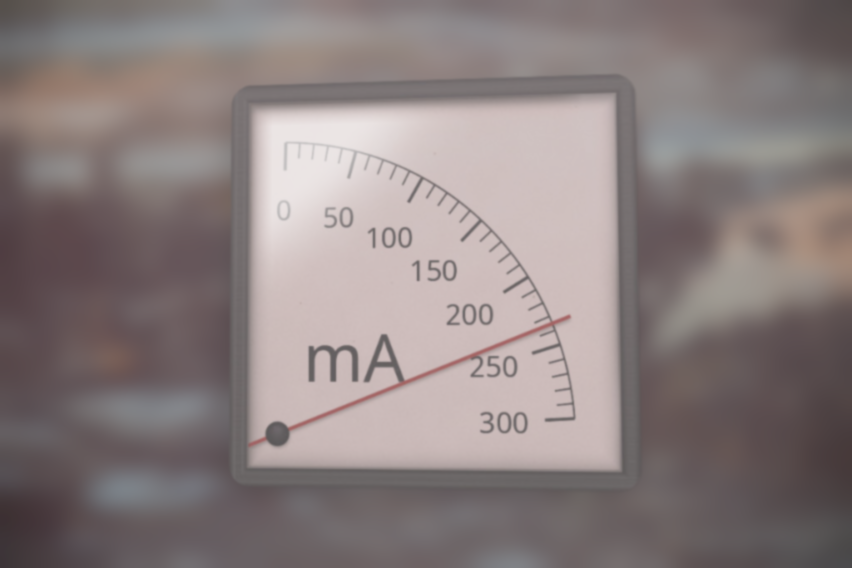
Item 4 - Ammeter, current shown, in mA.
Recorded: 235 mA
